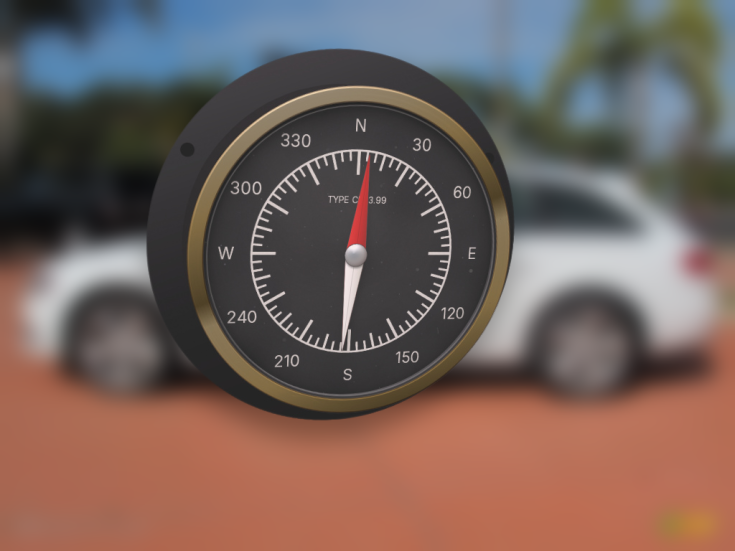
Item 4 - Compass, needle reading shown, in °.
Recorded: 5 °
